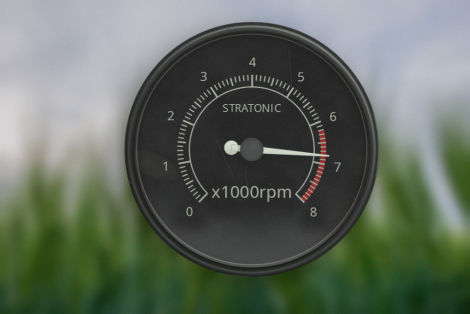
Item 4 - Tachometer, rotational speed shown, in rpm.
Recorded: 6800 rpm
